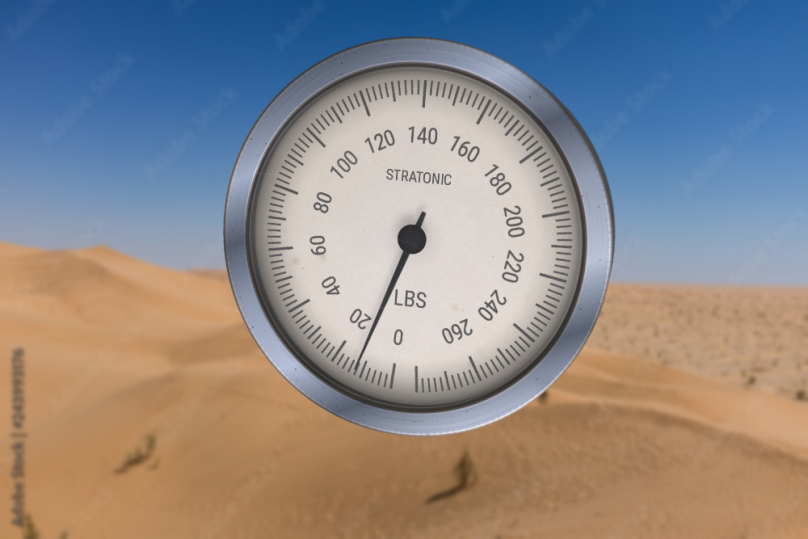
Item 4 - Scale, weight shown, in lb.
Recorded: 12 lb
